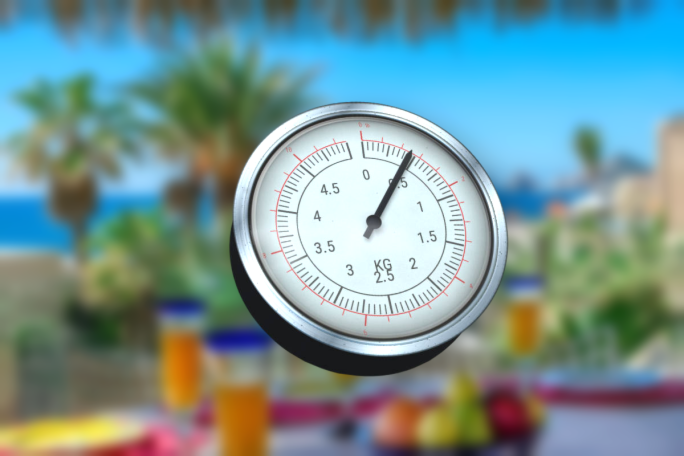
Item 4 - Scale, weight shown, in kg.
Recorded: 0.45 kg
